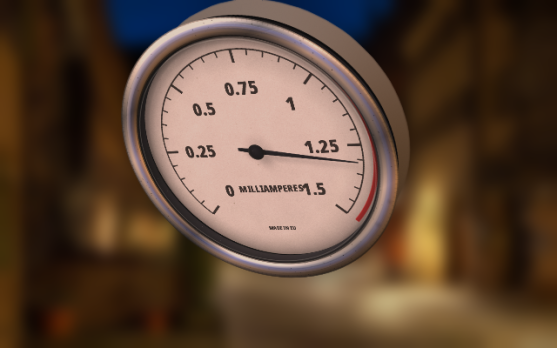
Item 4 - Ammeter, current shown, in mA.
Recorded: 1.3 mA
